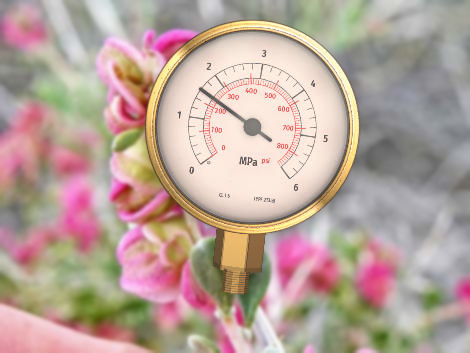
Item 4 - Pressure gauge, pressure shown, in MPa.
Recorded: 1.6 MPa
